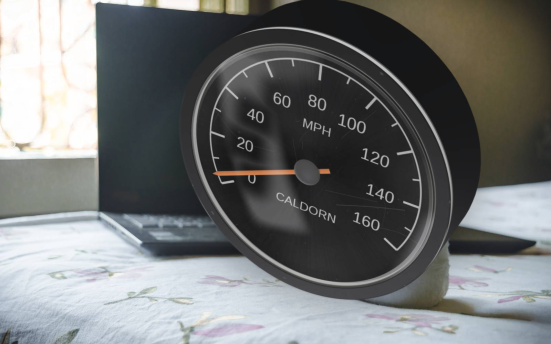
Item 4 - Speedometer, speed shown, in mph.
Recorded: 5 mph
